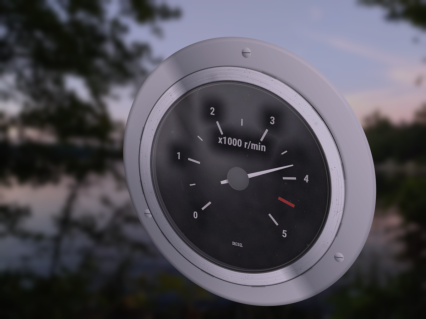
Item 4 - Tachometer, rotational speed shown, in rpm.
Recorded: 3750 rpm
